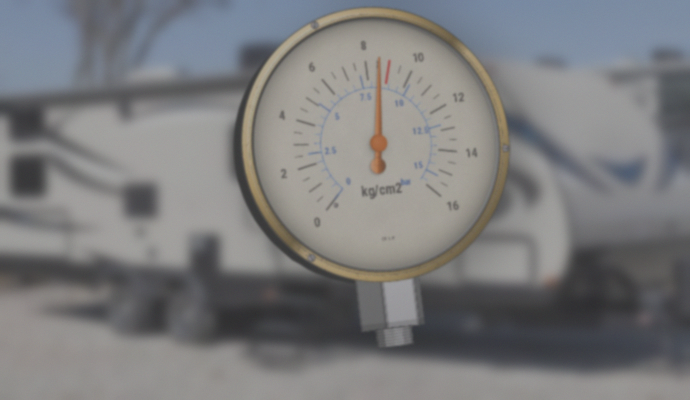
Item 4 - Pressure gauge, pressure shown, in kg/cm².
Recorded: 8.5 kg/cm²
